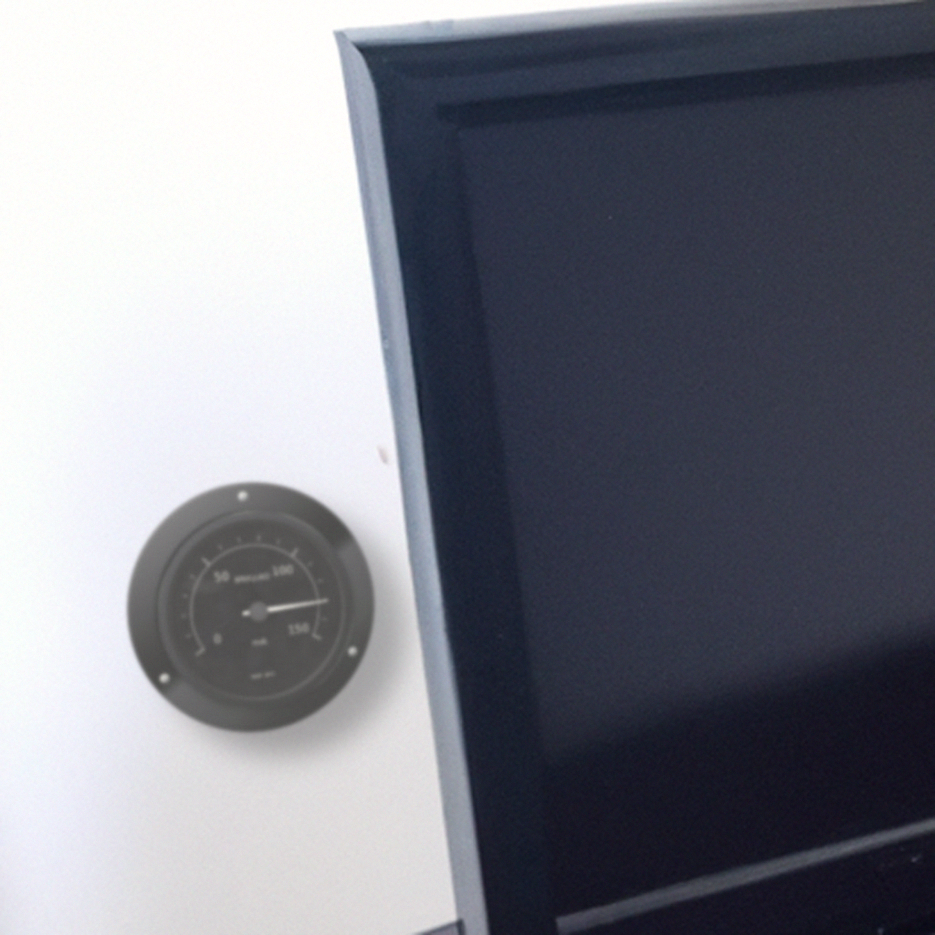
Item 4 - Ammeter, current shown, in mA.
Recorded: 130 mA
